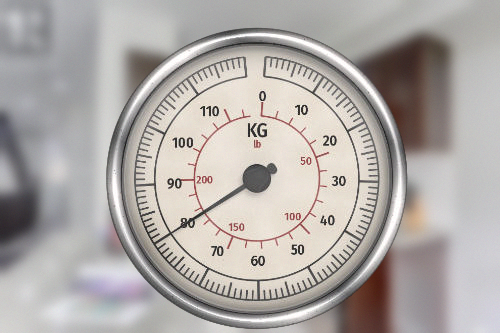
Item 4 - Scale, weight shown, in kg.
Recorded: 80 kg
